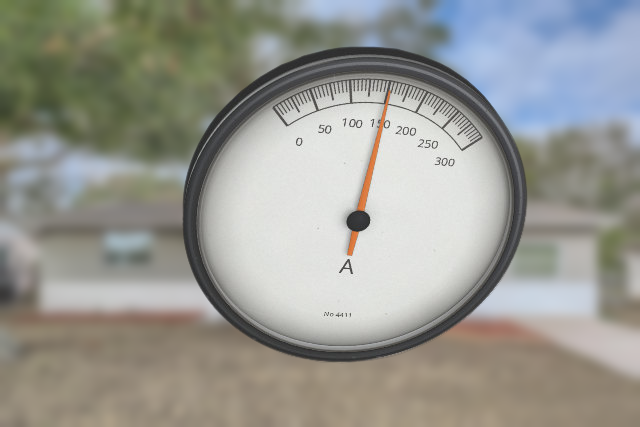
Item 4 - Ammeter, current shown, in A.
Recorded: 150 A
